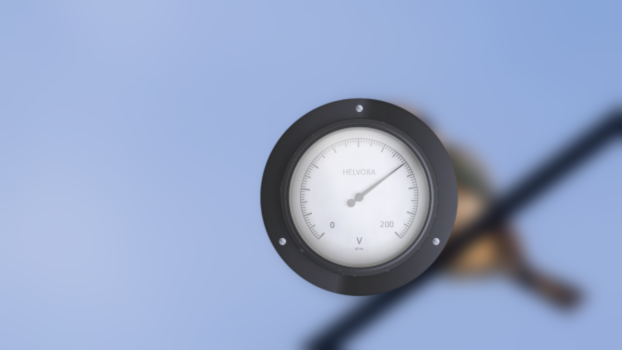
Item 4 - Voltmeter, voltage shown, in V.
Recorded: 140 V
